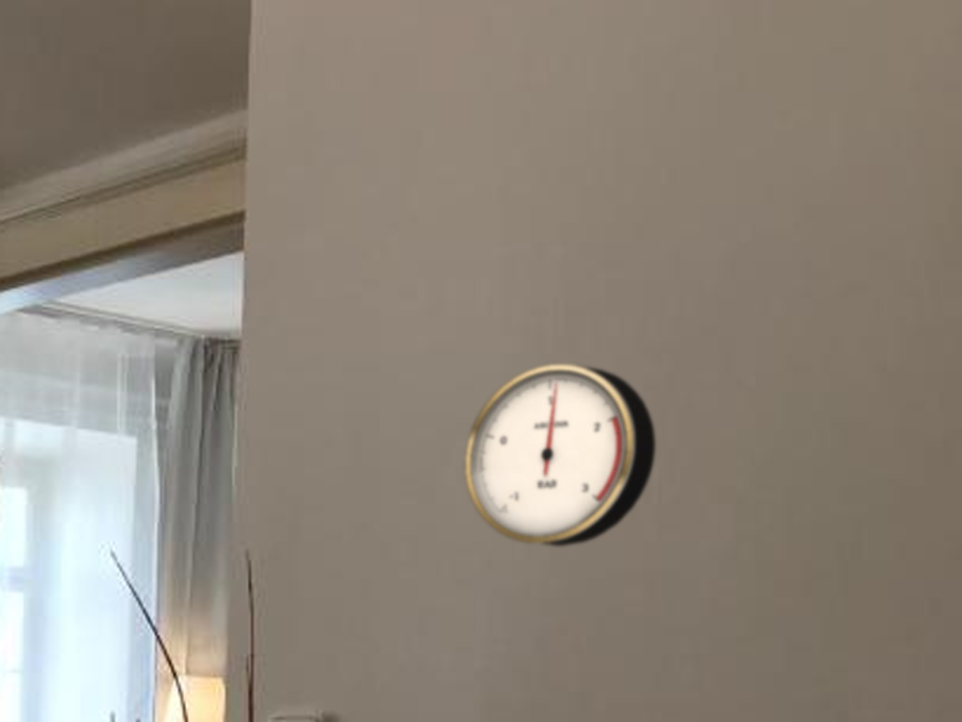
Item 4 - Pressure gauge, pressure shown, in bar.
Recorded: 1.1 bar
